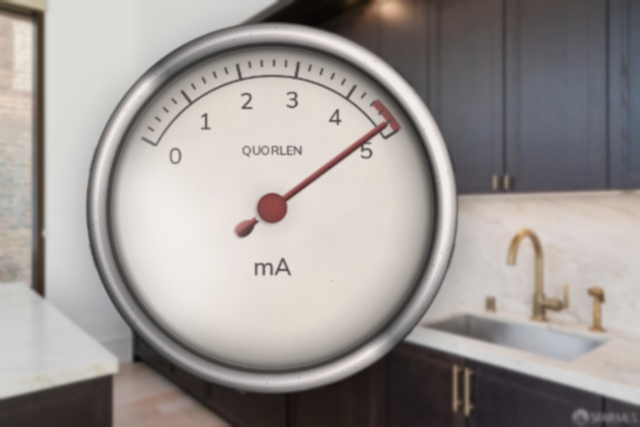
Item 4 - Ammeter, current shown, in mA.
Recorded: 4.8 mA
